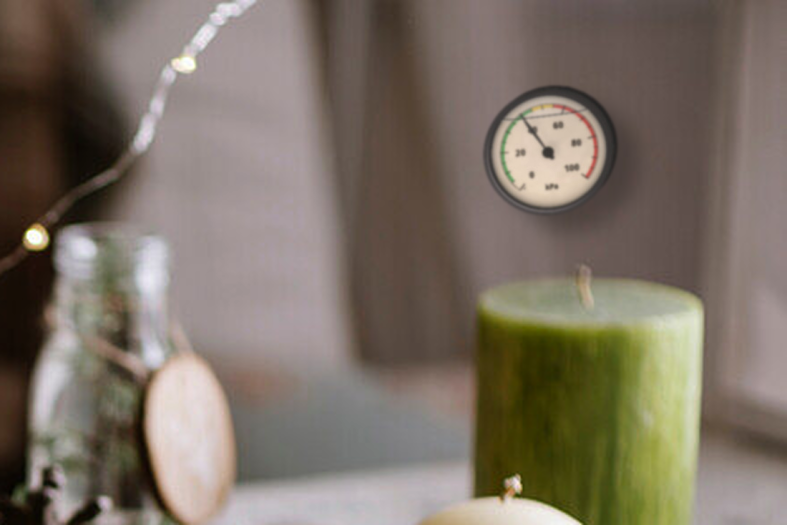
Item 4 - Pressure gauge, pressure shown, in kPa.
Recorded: 40 kPa
